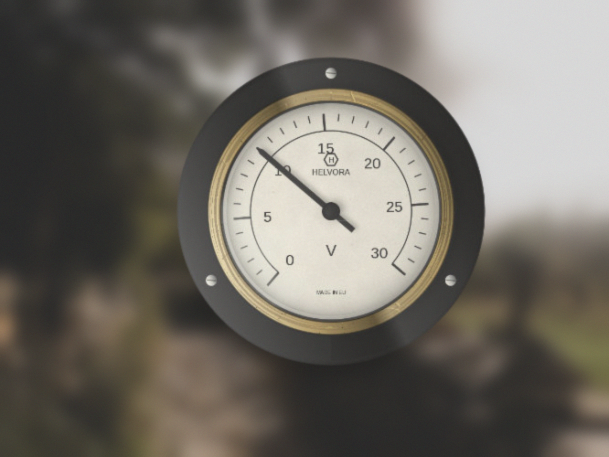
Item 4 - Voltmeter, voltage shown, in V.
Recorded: 10 V
